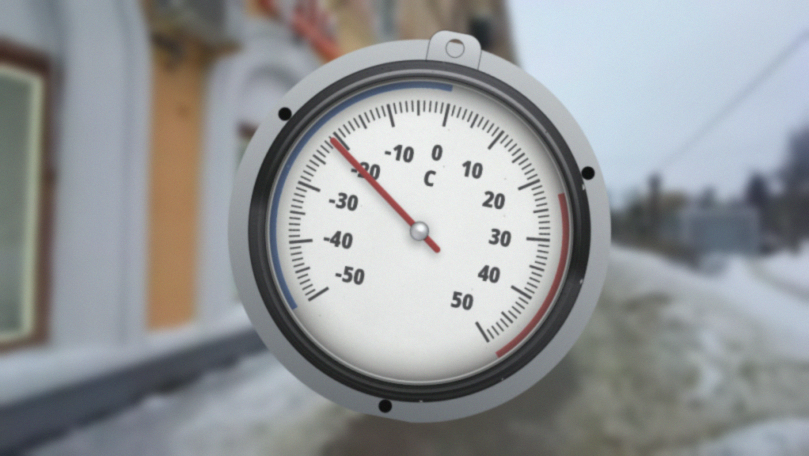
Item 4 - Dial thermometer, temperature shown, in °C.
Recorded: -21 °C
